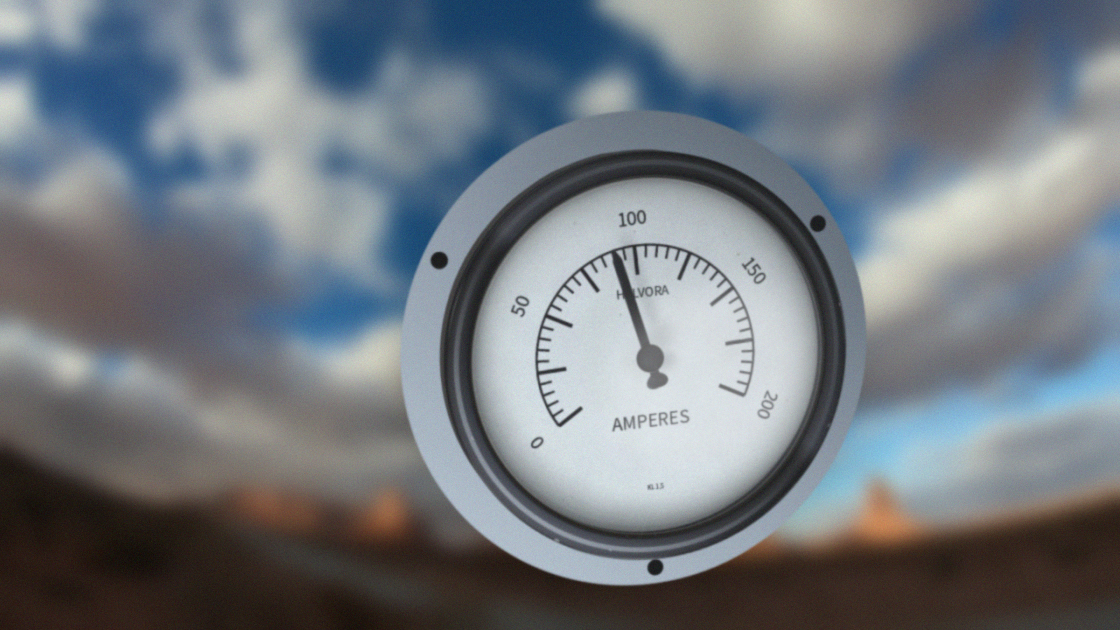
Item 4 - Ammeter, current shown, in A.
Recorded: 90 A
